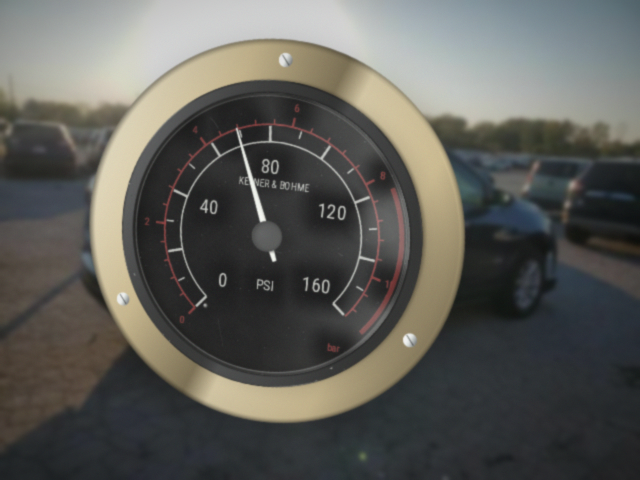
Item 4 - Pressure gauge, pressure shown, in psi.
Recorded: 70 psi
